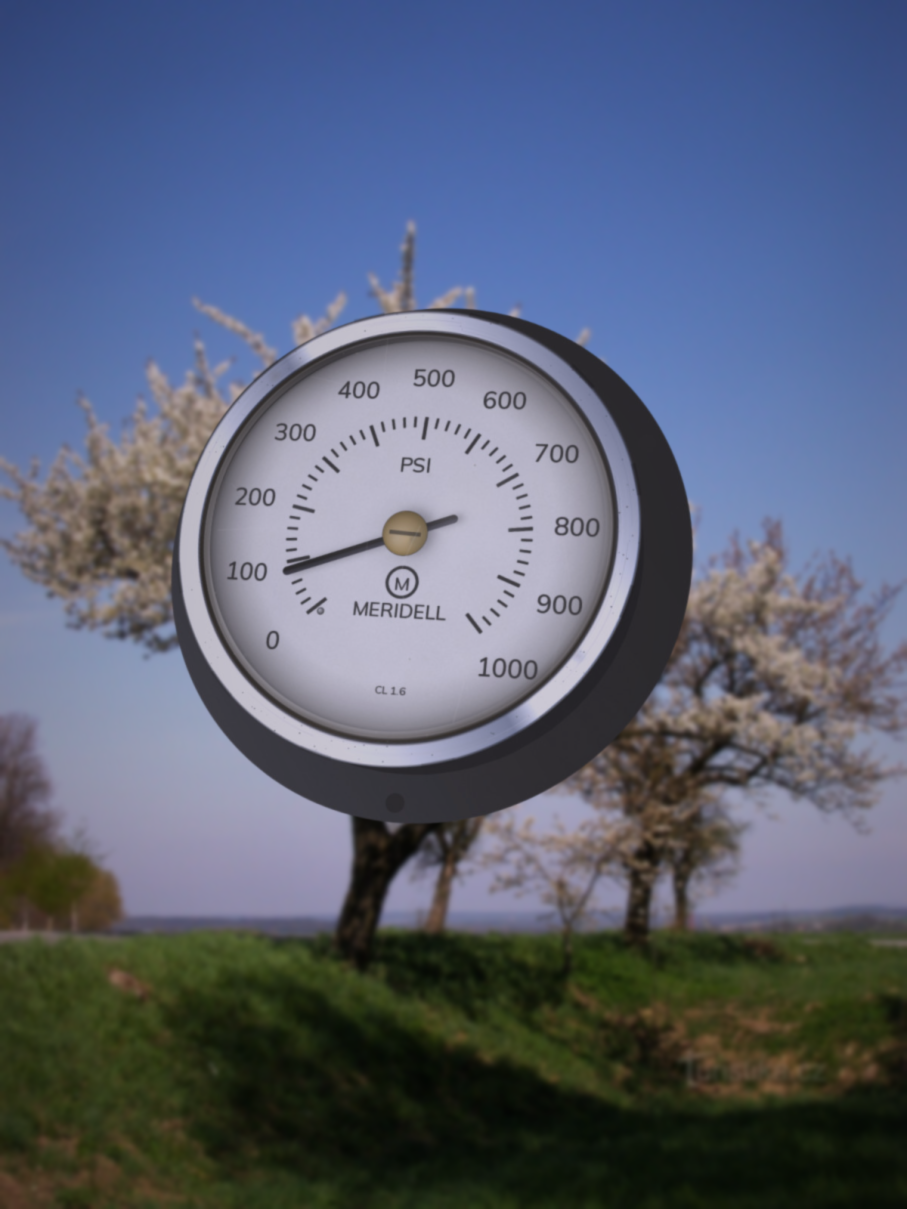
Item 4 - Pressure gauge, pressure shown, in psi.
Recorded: 80 psi
